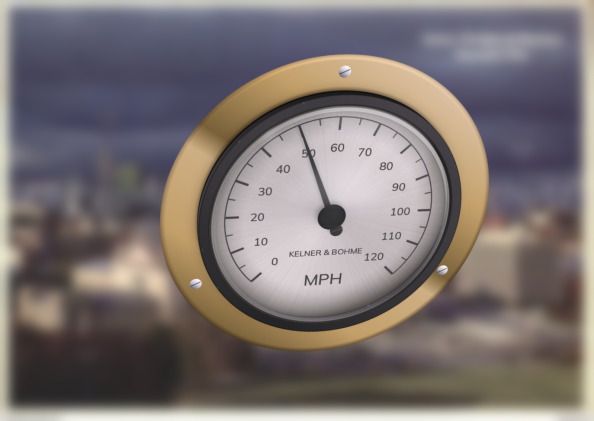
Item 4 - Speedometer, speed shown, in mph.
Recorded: 50 mph
